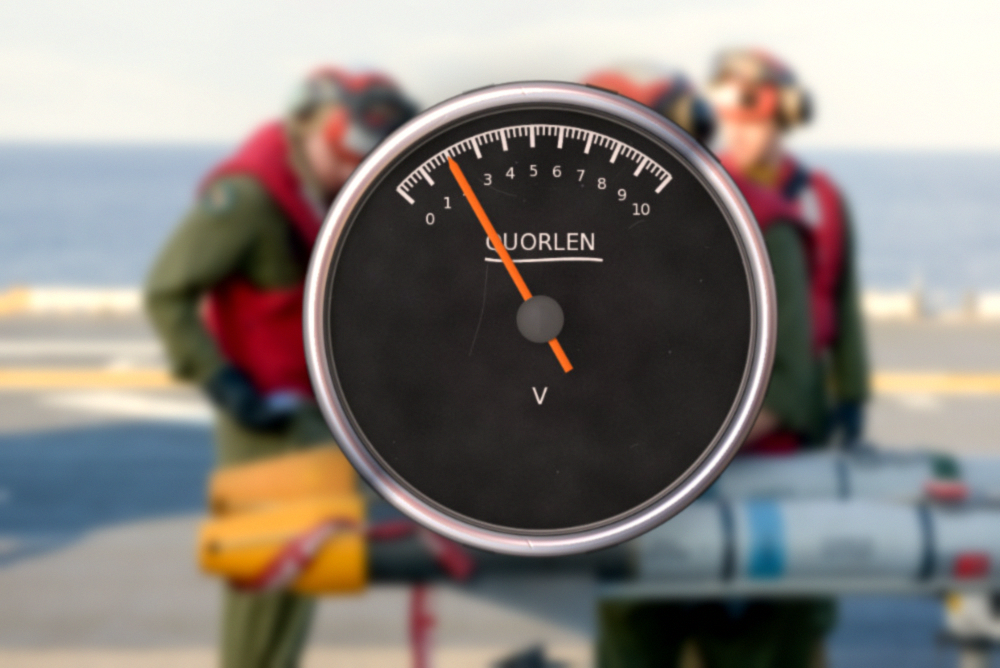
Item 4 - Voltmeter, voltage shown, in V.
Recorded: 2 V
